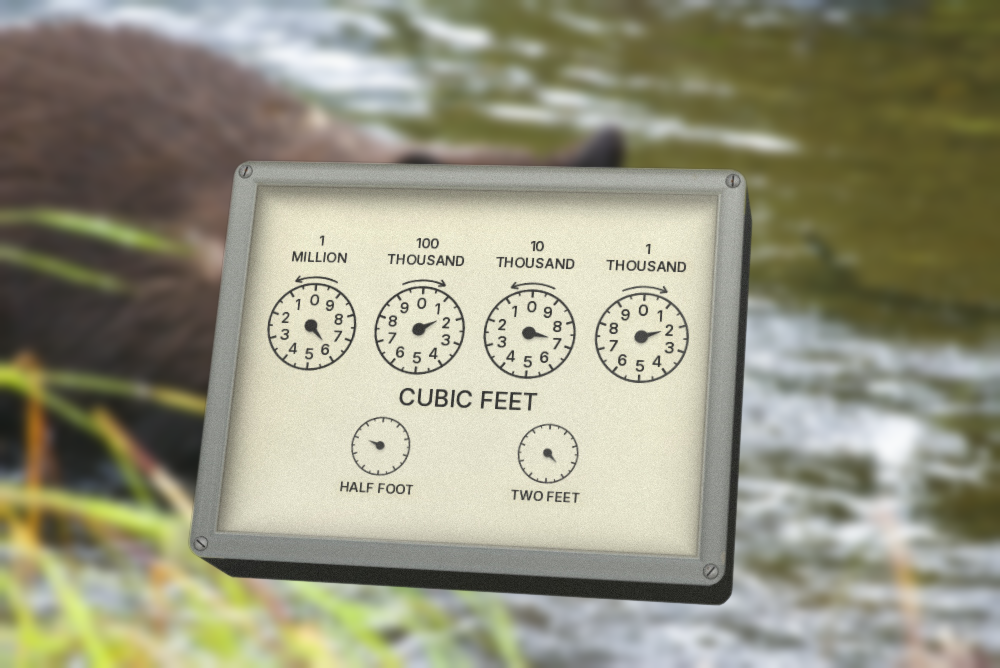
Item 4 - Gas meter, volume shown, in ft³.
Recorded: 617200 ft³
